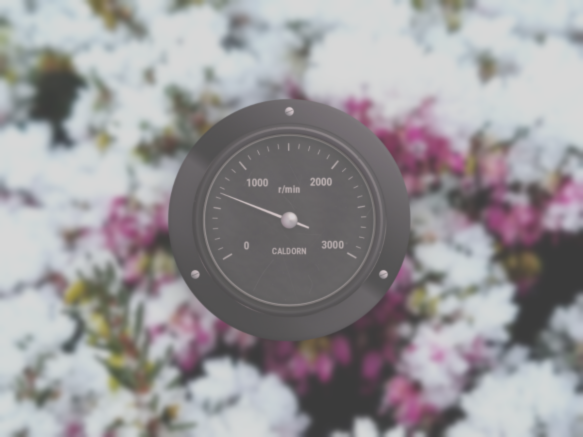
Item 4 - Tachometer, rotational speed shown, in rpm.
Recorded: 650 rpm
